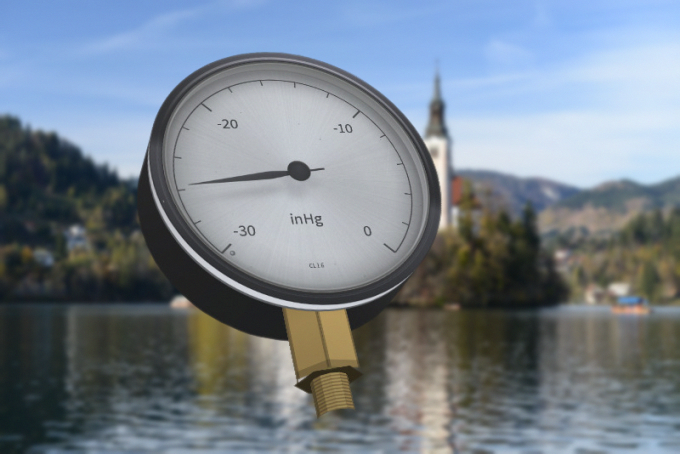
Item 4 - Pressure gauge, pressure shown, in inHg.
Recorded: -26 inHg
